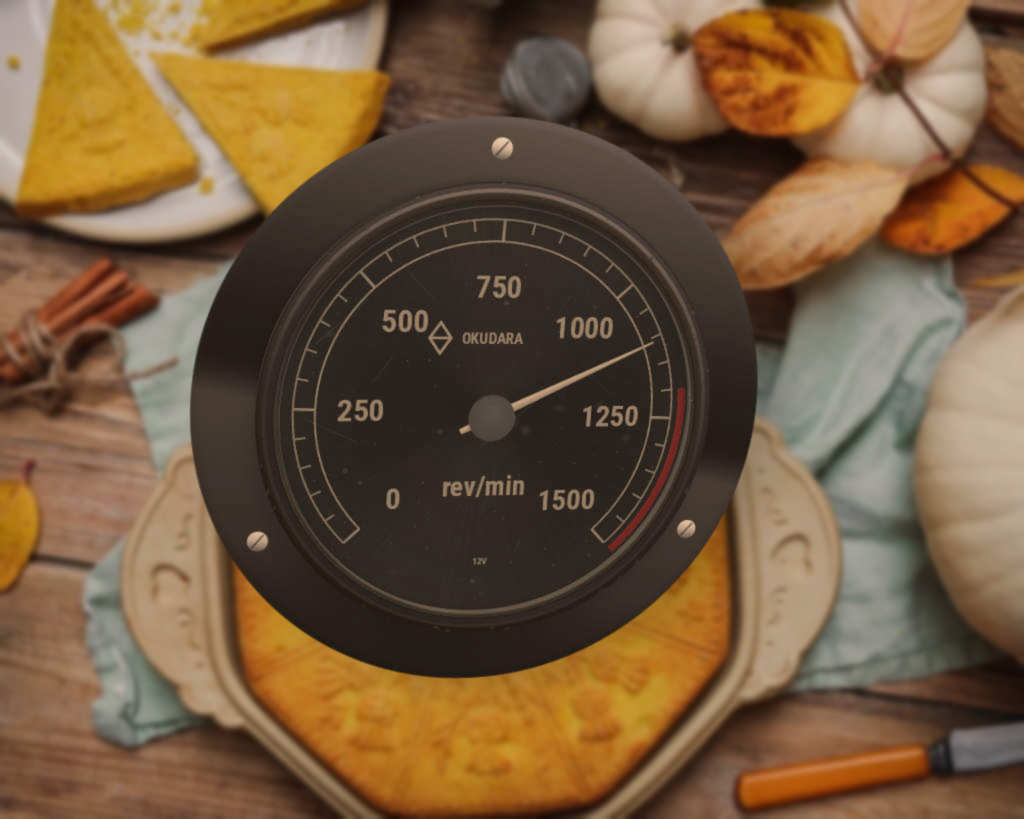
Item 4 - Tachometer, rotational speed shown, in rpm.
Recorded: 1100 rpm
